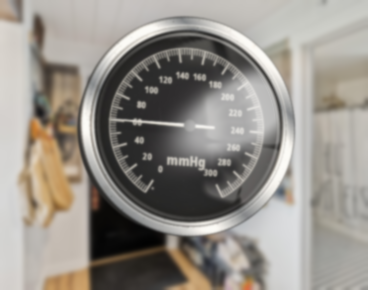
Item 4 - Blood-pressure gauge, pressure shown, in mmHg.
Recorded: 60 mmHg
